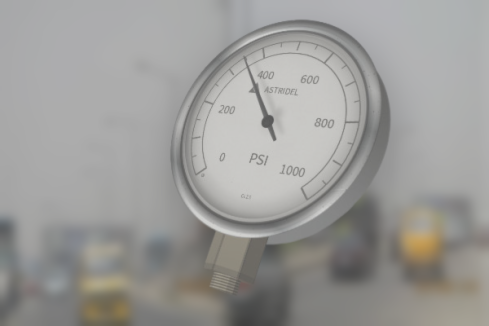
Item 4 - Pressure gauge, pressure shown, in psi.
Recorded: 350 psi
